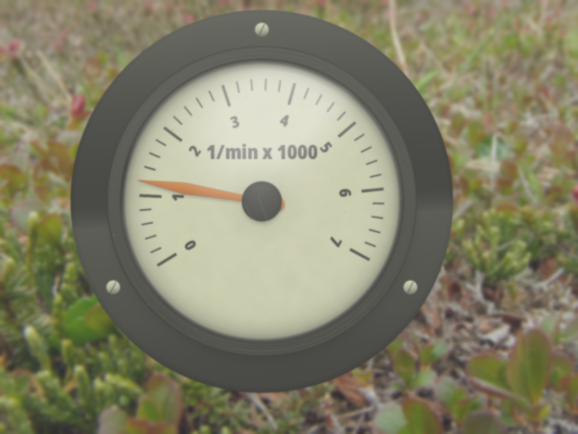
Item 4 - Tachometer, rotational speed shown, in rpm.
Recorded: 1200 rpm
